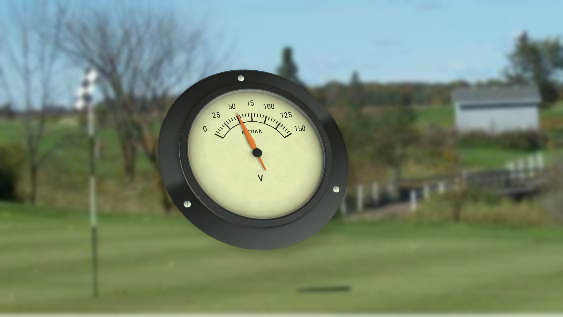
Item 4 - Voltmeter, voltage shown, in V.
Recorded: 50 V
